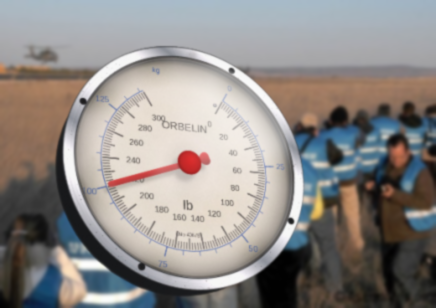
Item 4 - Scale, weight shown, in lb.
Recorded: 220 lb
